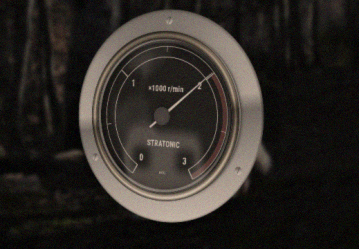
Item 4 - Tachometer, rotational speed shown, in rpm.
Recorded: 2000 rpm
